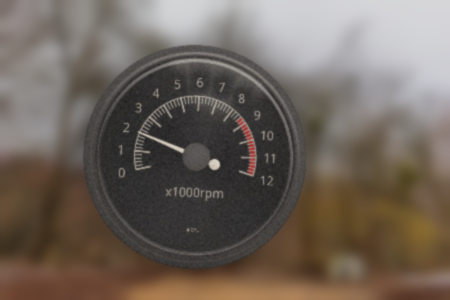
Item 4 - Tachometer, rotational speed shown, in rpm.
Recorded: 2000 rpm
